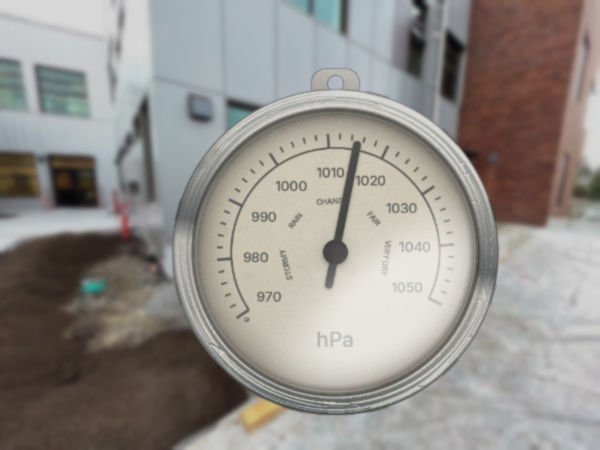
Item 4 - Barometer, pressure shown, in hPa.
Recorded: 1015 hPa
